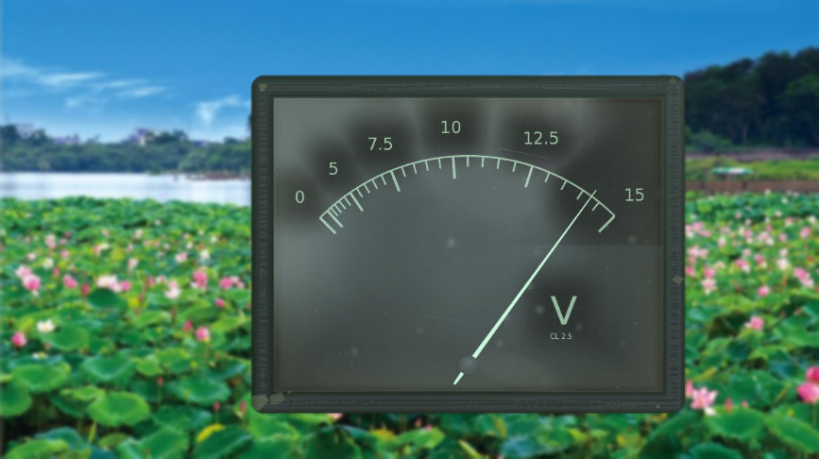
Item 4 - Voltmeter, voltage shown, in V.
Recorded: 14.25 V
